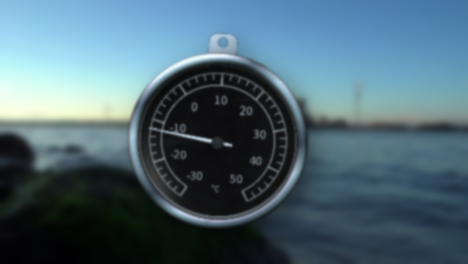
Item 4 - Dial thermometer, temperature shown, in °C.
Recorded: -12 °C
